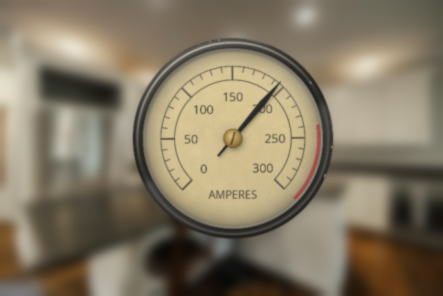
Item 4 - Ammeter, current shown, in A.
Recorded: 195 A
